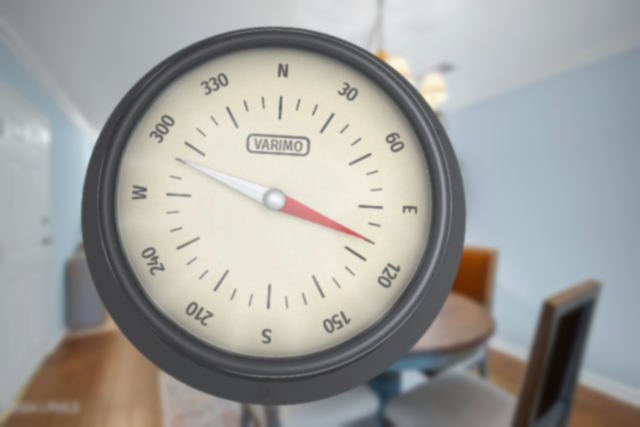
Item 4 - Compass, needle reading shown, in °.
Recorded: 110 °
